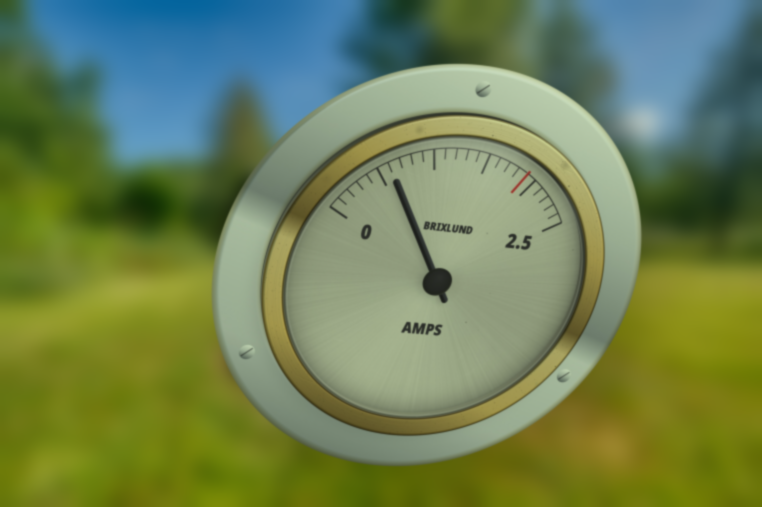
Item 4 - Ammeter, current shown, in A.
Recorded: 0.6 A
